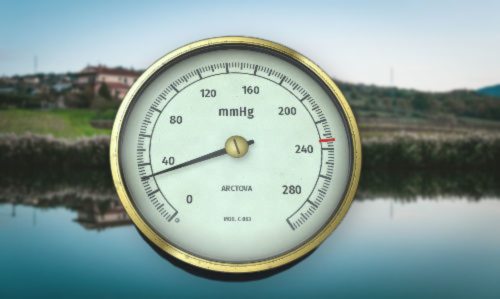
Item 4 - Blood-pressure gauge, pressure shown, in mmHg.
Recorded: 30 mmHg
